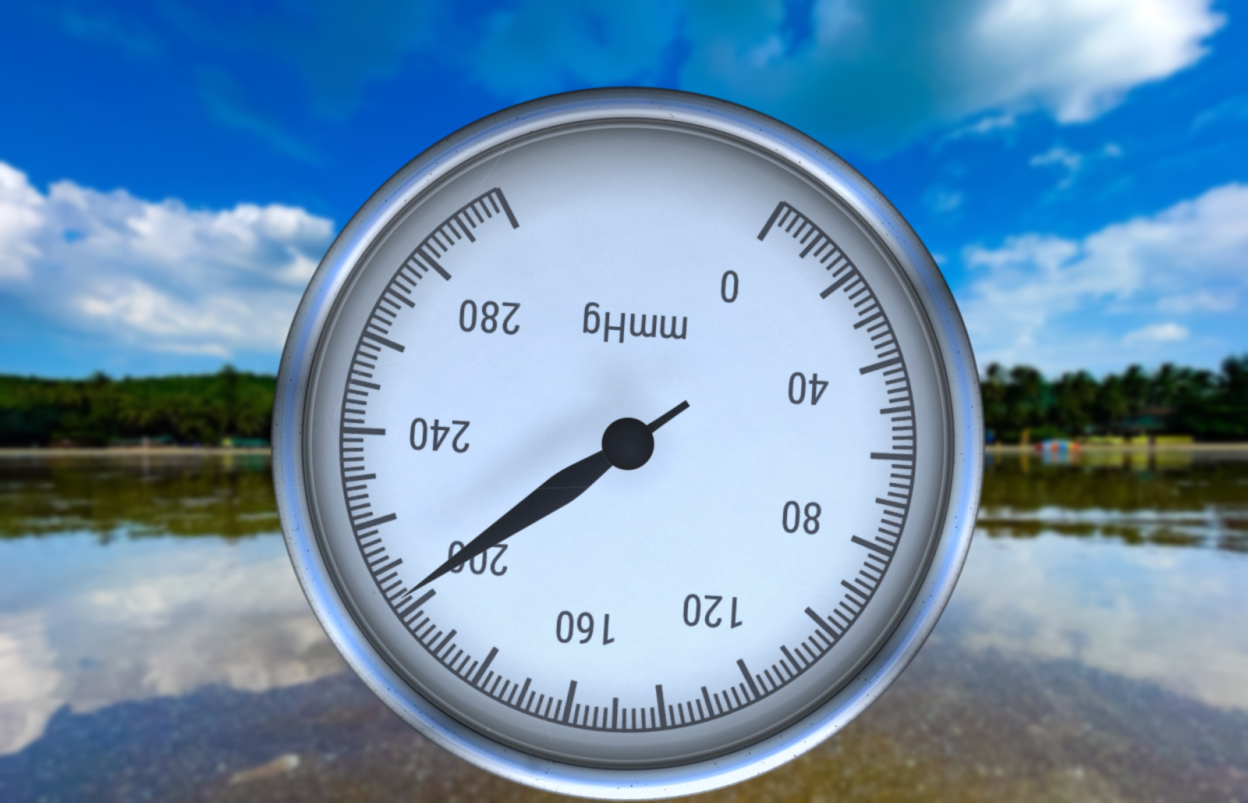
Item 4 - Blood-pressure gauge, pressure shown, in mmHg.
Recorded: 203 mmHg
